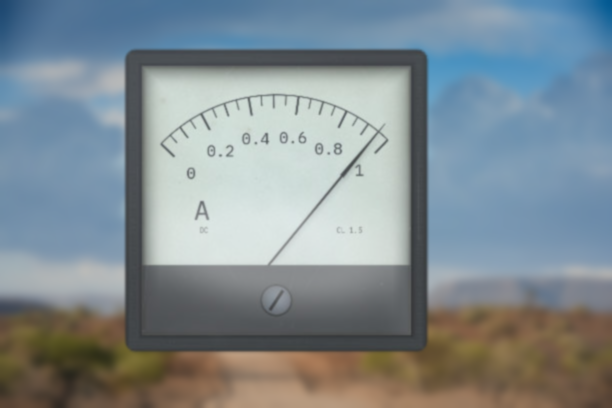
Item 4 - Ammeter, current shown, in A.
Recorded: 0.95 A
